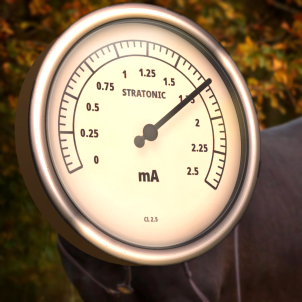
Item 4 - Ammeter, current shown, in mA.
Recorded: 1.75 mA
